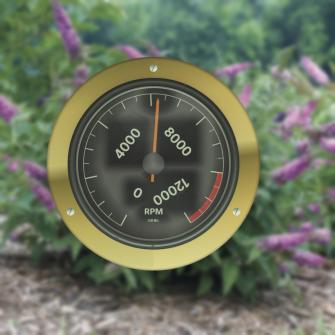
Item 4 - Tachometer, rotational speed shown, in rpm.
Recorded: 6250 rpm
